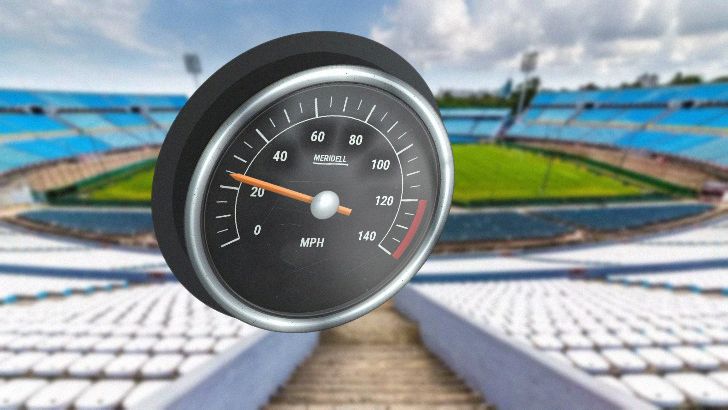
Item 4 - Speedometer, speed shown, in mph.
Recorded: 25 mph
